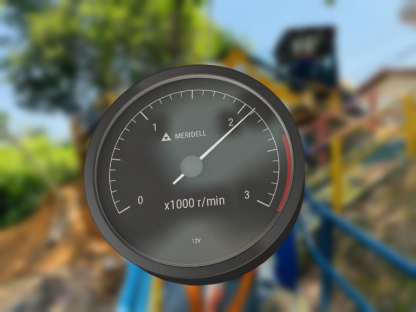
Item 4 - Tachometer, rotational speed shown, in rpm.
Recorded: 2100 rpm
